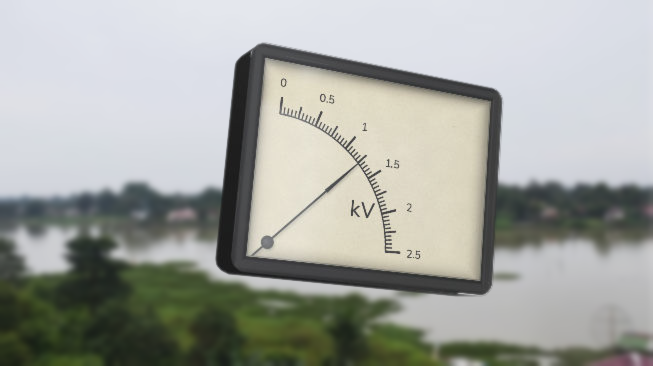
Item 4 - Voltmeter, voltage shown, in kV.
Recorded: 1.25 kV
